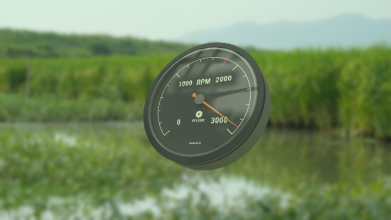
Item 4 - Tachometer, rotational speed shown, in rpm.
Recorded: 2900 rpm
